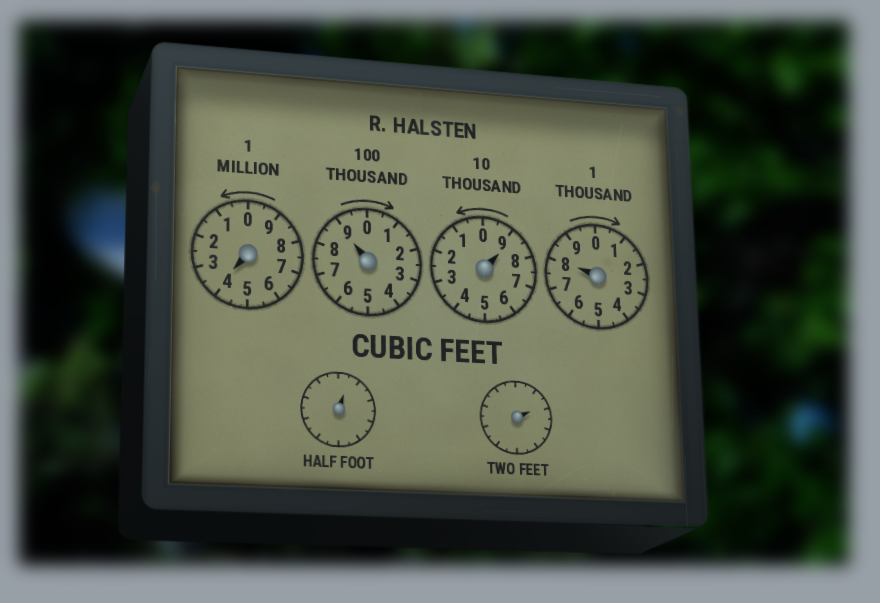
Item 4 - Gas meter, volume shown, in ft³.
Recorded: 388800 ft³
